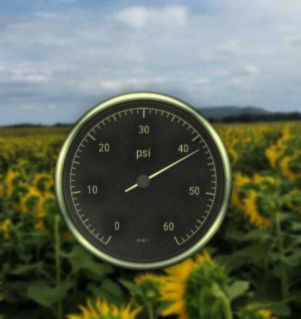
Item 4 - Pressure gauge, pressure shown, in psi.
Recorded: 42 psi
